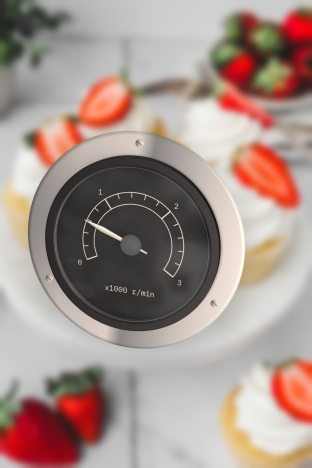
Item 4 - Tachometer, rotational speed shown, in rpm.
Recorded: 600 rpm
